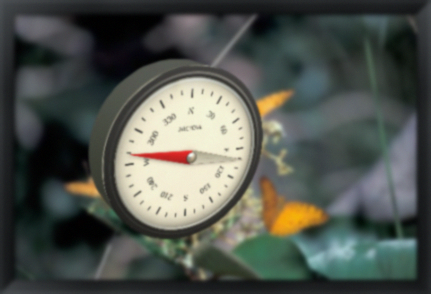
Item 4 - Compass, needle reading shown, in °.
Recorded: 280 °
